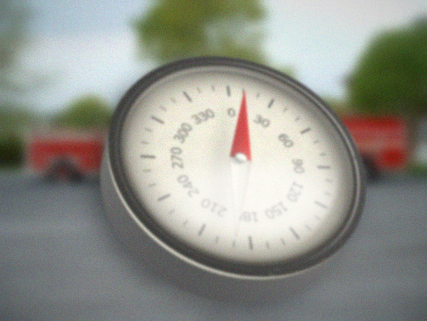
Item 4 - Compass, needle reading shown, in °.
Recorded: 10 °
